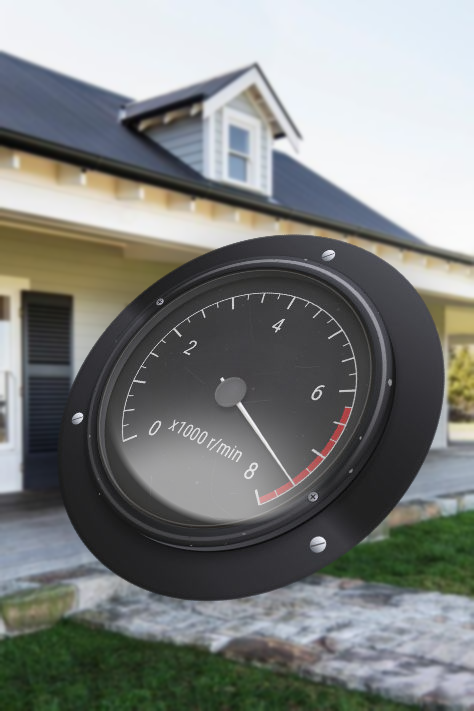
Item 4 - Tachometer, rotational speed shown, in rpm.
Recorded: 7500 rpm
